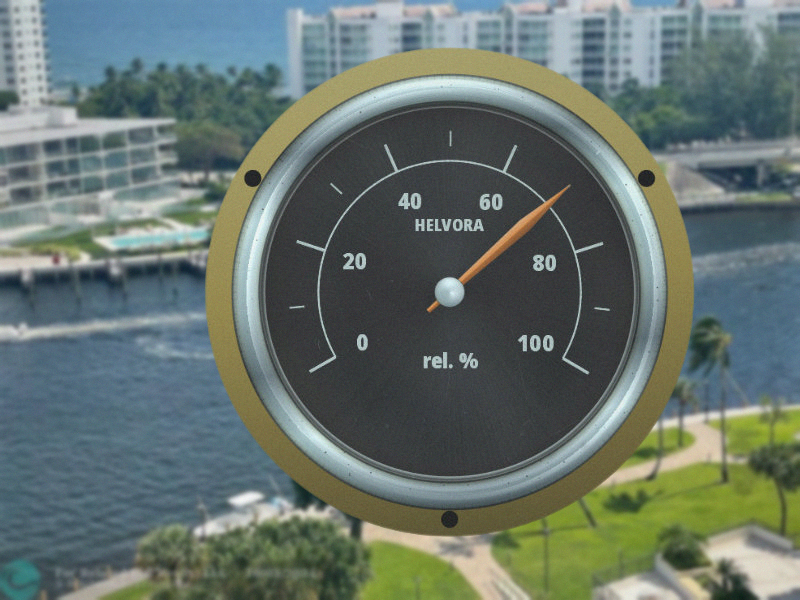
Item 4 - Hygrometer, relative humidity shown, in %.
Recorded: 70 %
